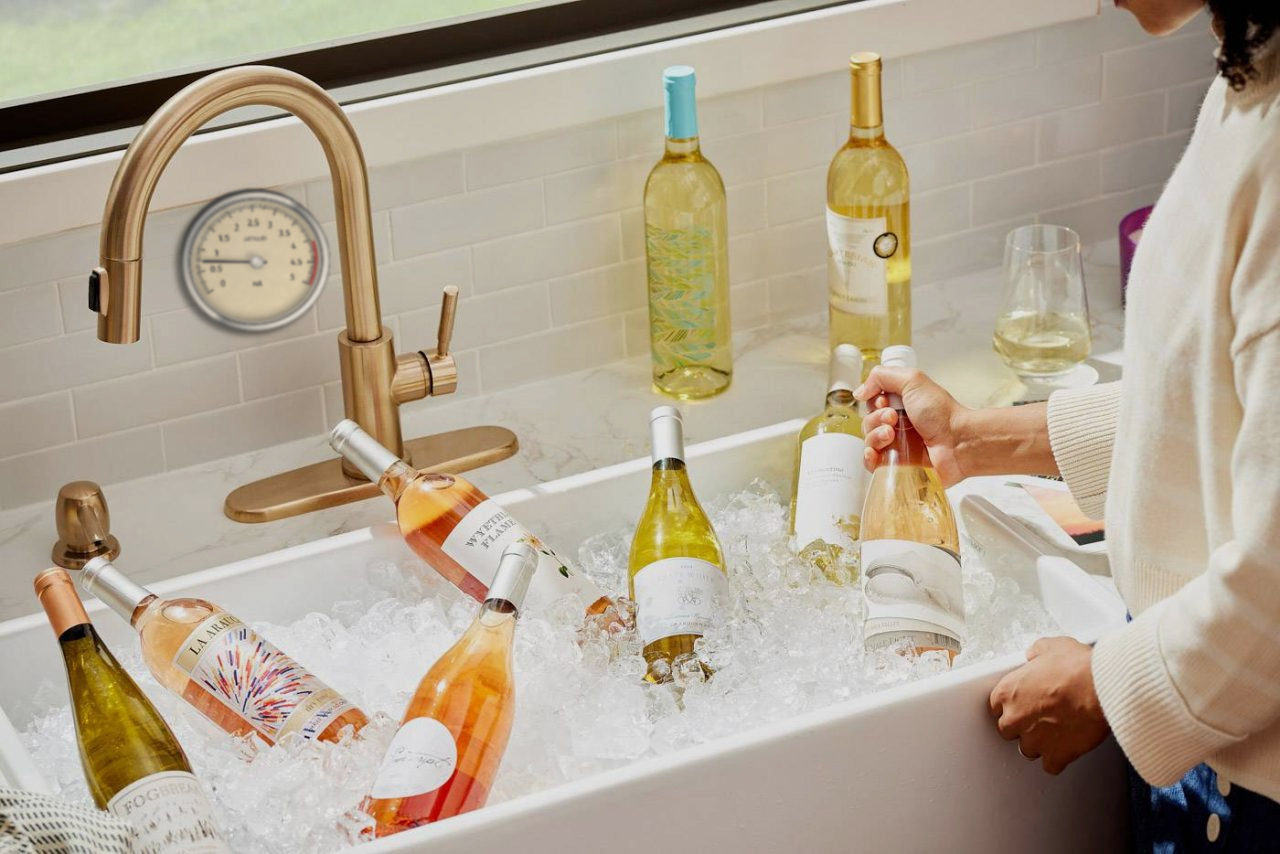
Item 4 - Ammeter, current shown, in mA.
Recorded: 0.75 mA
